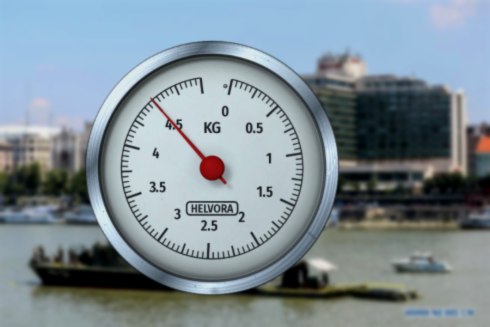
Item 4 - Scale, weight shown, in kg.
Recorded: 4.5 kg
